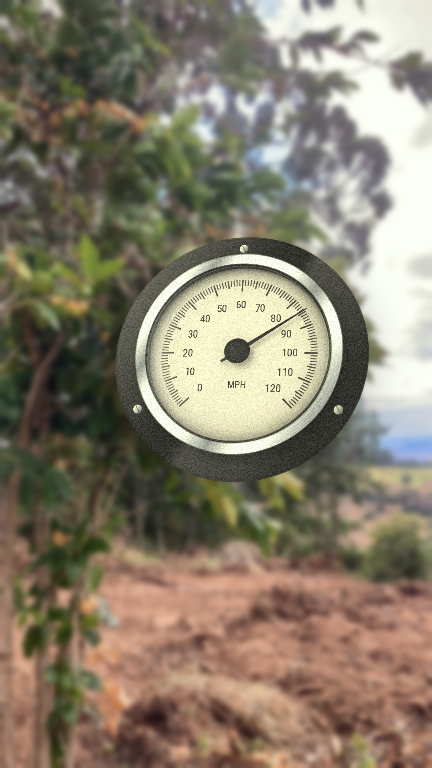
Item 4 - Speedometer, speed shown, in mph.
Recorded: 85 mph
